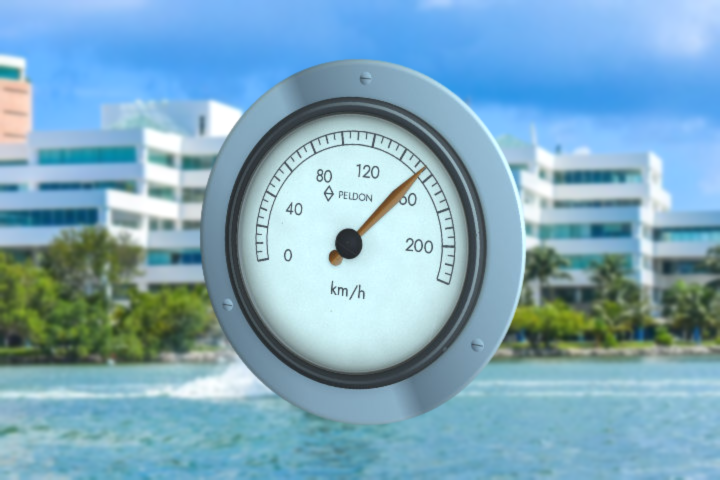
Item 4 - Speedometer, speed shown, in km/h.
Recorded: 155 km/h
